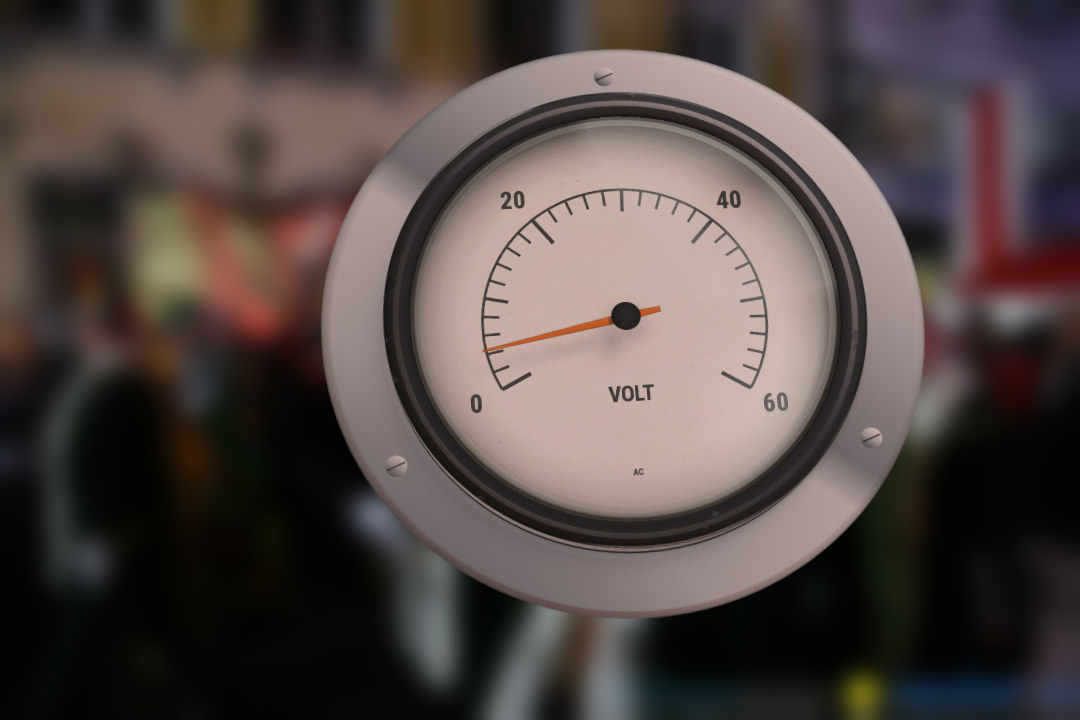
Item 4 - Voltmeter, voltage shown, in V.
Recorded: 4 V
